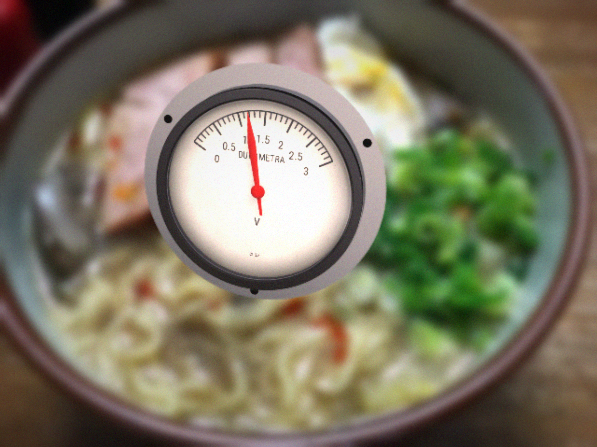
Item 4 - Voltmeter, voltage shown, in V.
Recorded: 1.2 V
